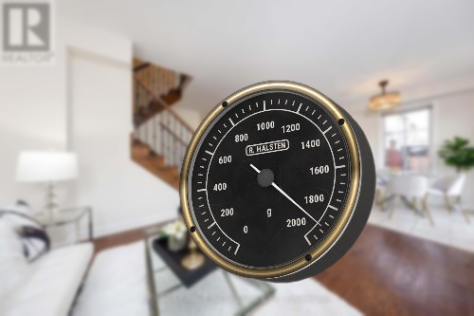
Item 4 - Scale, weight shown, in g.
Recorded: 1900 g
